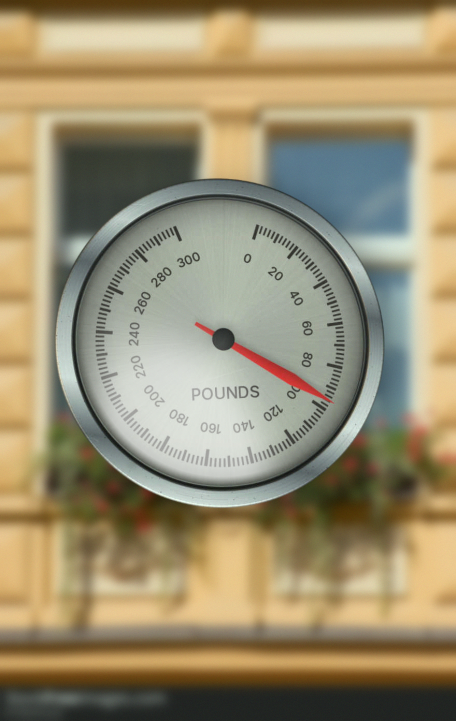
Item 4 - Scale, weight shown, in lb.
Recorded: 96 lb
